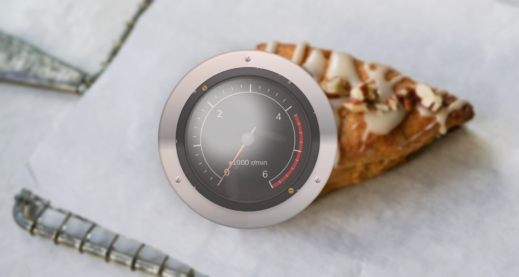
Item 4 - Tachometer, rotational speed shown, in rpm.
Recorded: 0 rpm
